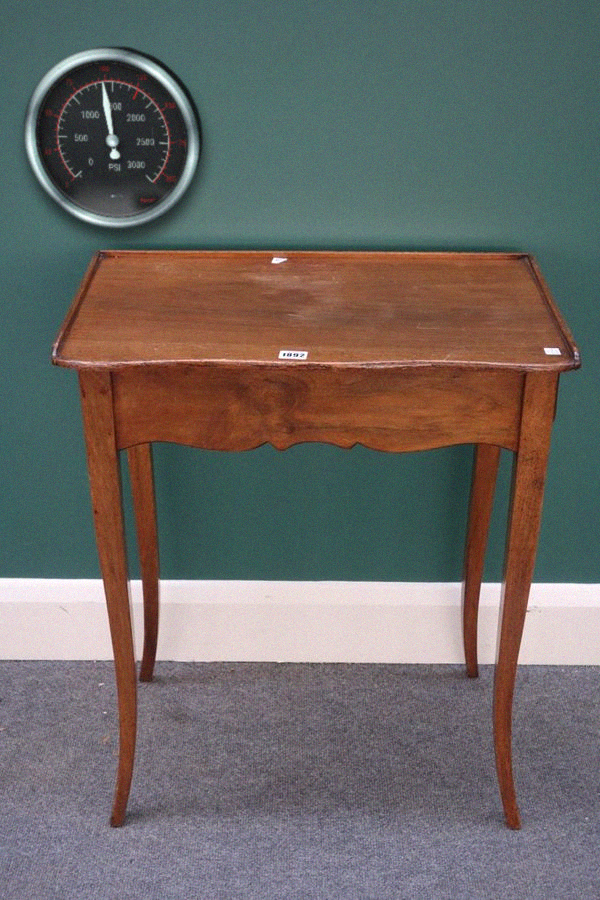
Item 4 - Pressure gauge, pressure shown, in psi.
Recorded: 1400 psi
